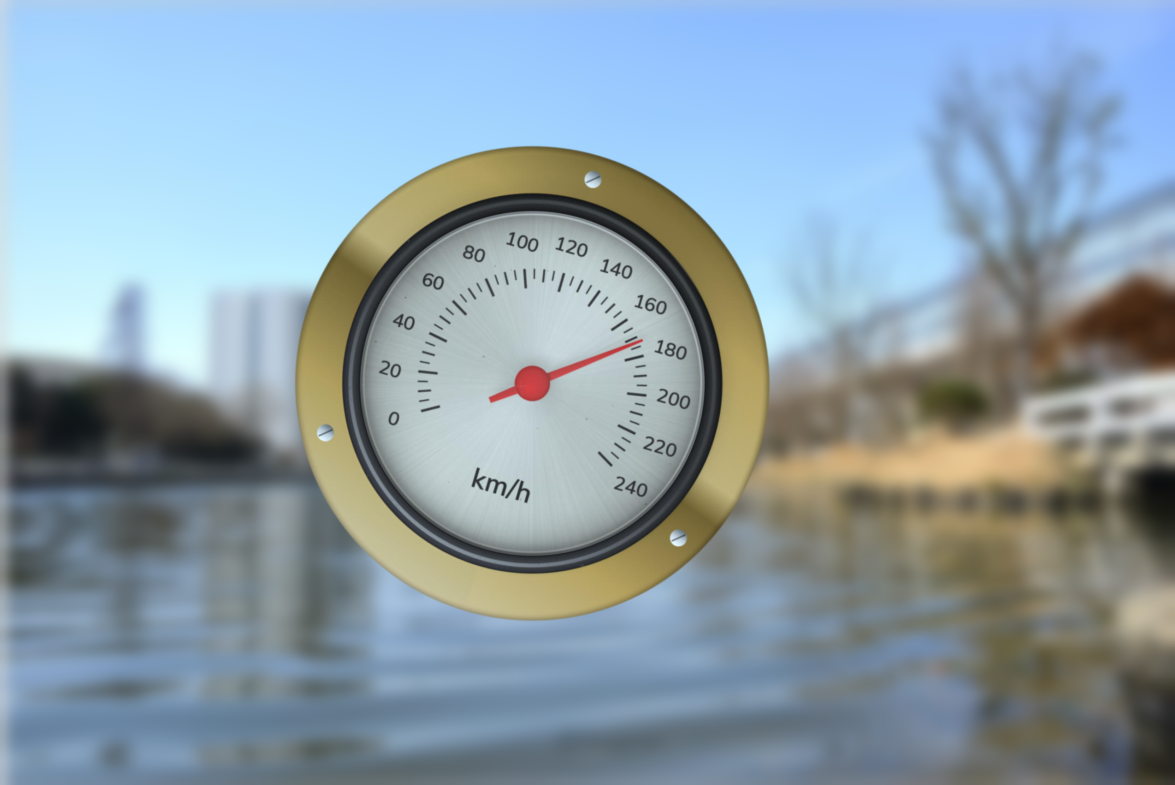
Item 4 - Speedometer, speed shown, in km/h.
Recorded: 172.5 km/h
